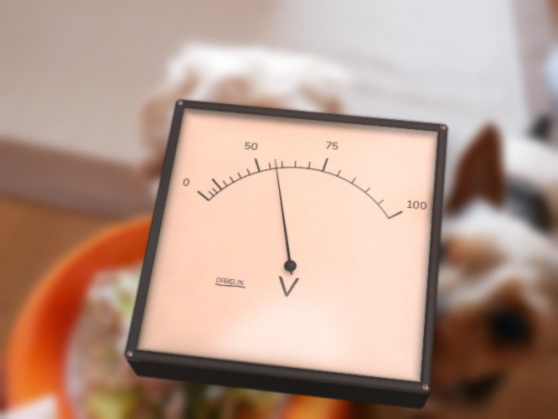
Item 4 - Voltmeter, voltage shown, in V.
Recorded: 57.5 V
